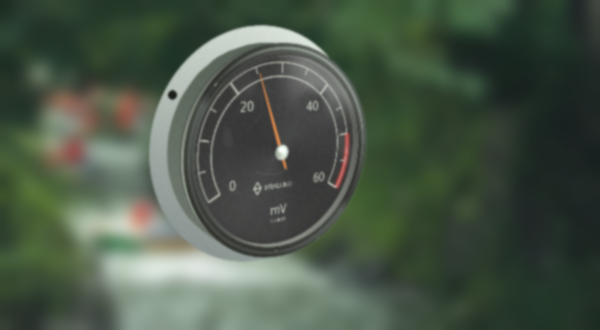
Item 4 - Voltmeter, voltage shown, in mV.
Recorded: 25 mV
